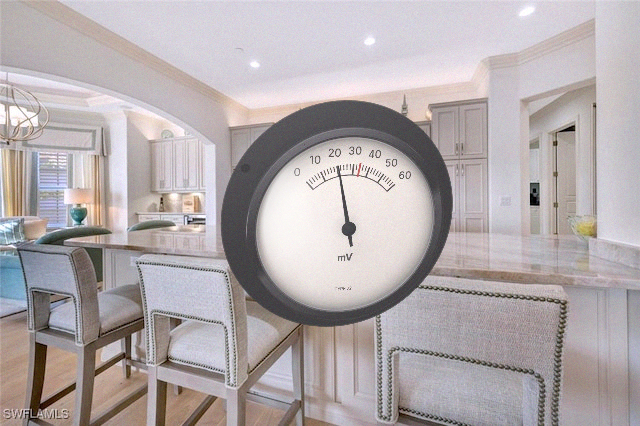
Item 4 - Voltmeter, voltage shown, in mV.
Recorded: 20 mV
